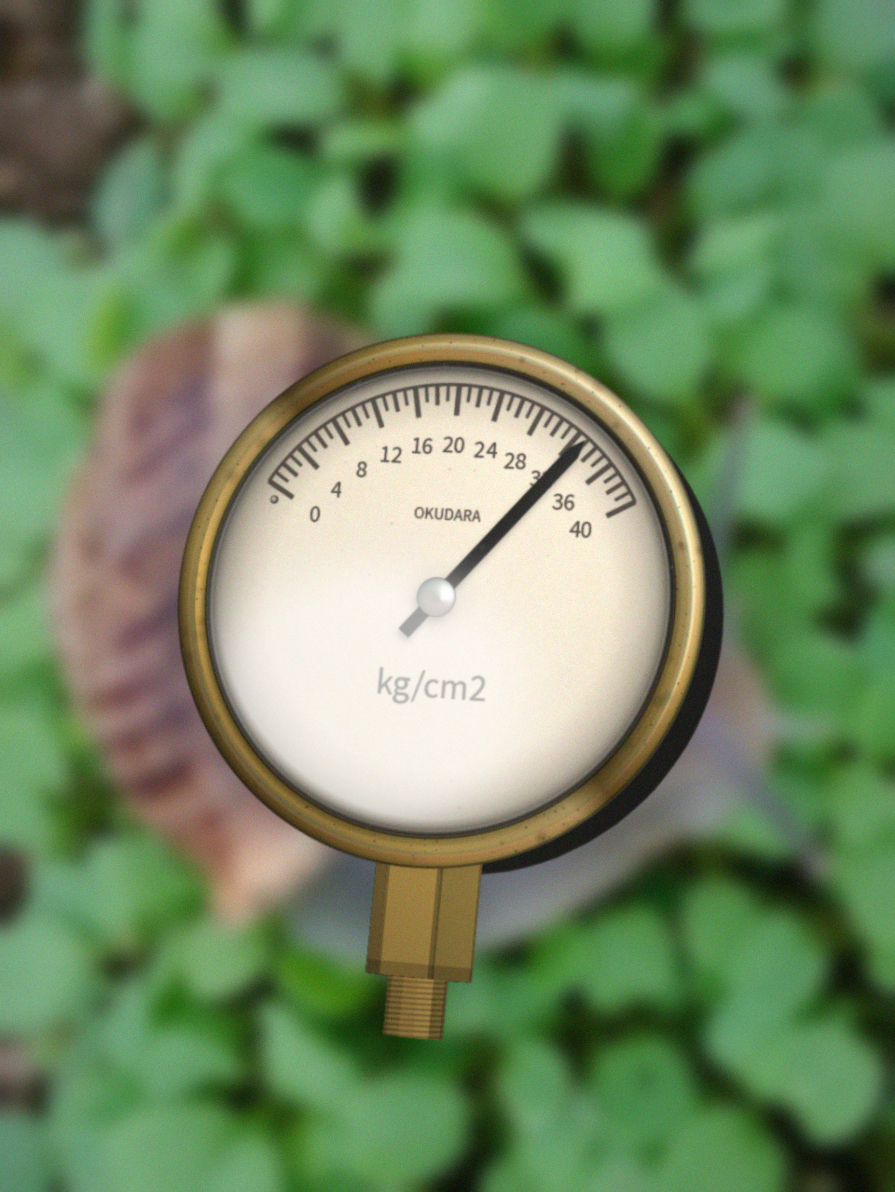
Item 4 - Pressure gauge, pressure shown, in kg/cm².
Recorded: 33 kg/cm²
